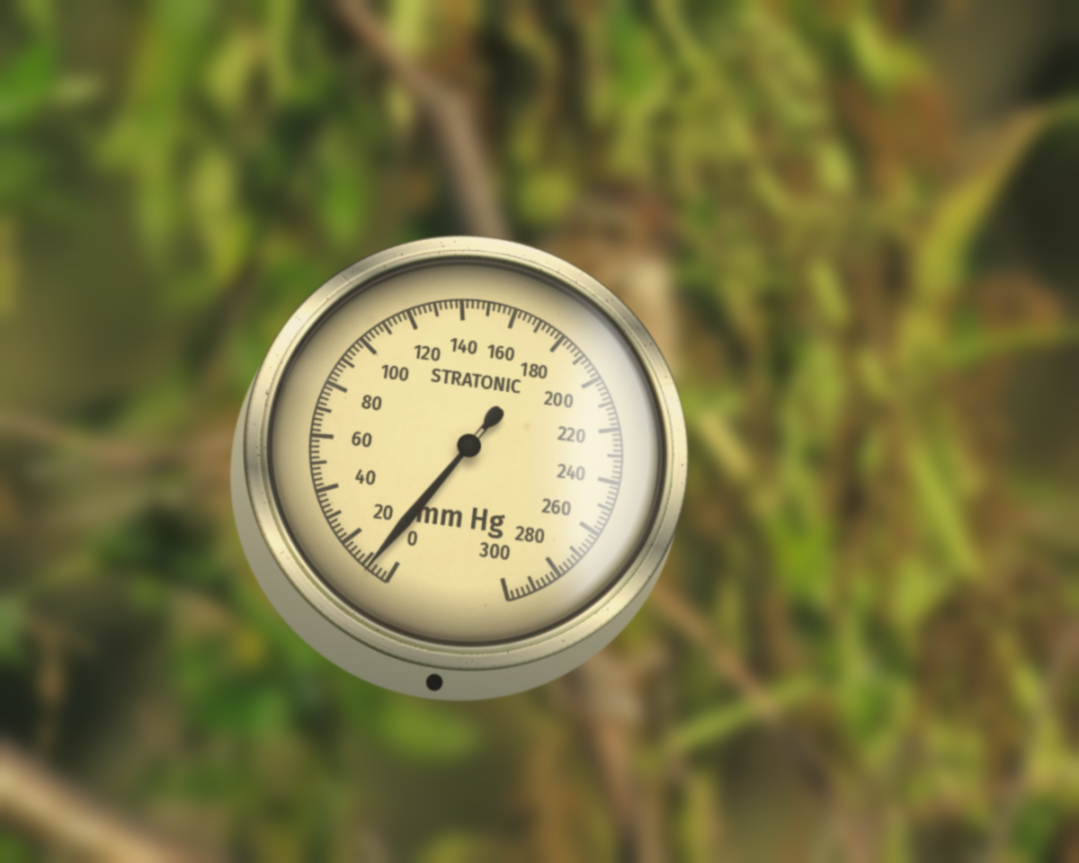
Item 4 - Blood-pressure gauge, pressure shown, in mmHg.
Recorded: 8 mmHg
